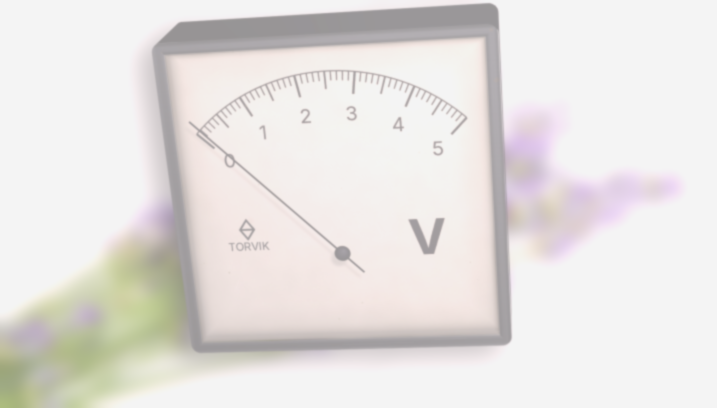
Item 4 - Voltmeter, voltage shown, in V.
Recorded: 0.1 V
